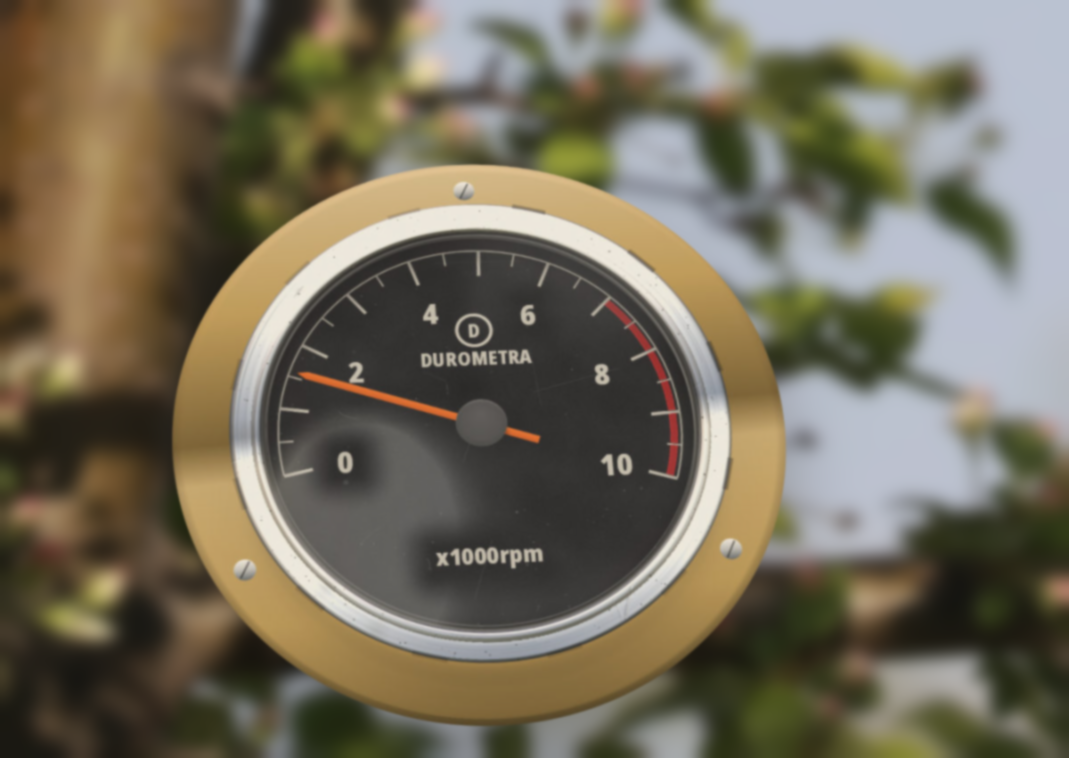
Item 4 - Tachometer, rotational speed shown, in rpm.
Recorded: 1500 rpm
